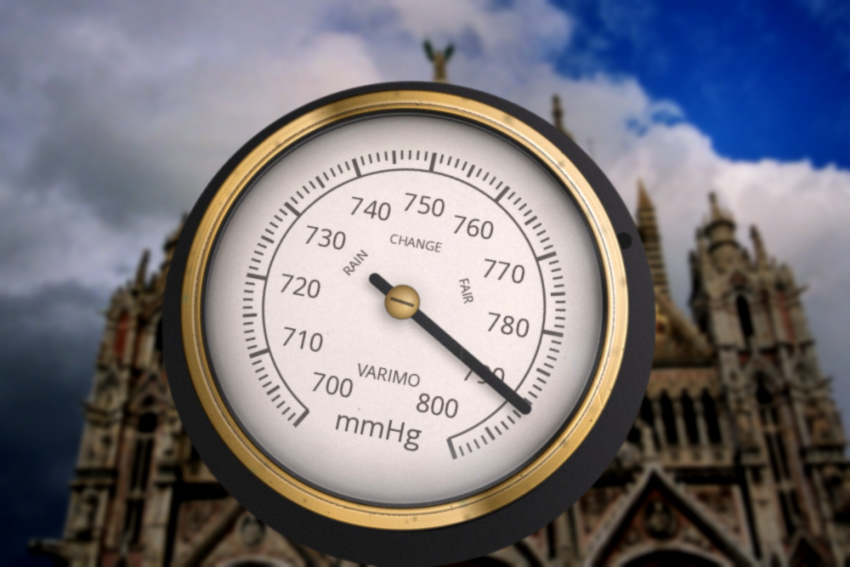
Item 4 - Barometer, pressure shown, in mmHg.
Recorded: 790 mmHg
